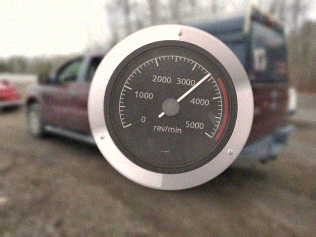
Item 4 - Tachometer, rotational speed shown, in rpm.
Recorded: 3400 rpm
